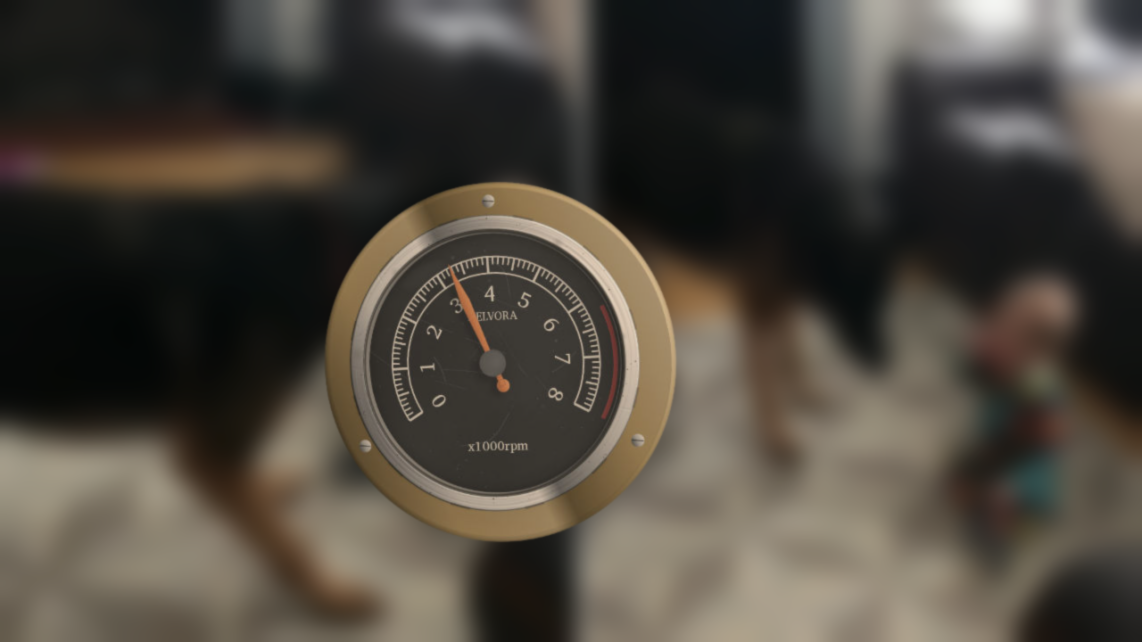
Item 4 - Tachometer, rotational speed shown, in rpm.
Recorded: 3300 rpm
